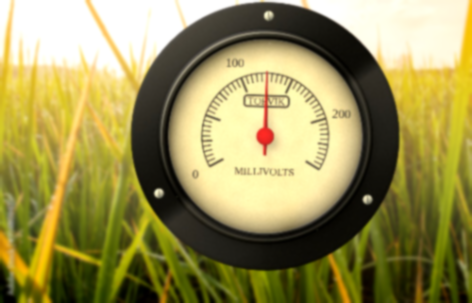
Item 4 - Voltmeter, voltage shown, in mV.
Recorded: 125 mV
